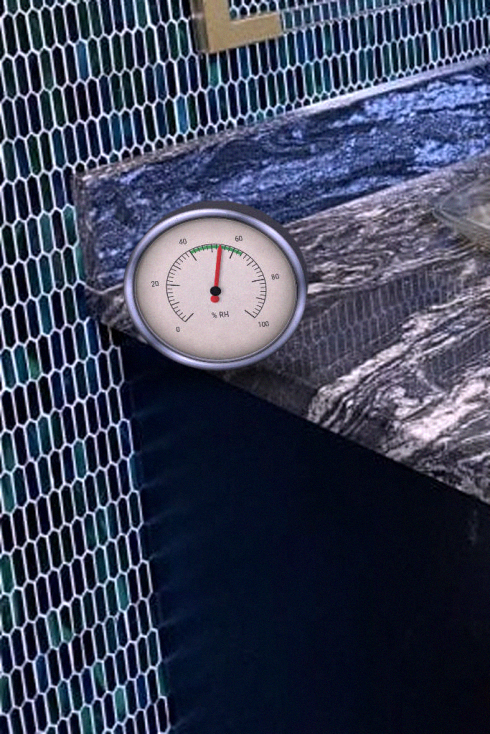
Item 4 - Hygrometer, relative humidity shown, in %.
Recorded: 54 %
